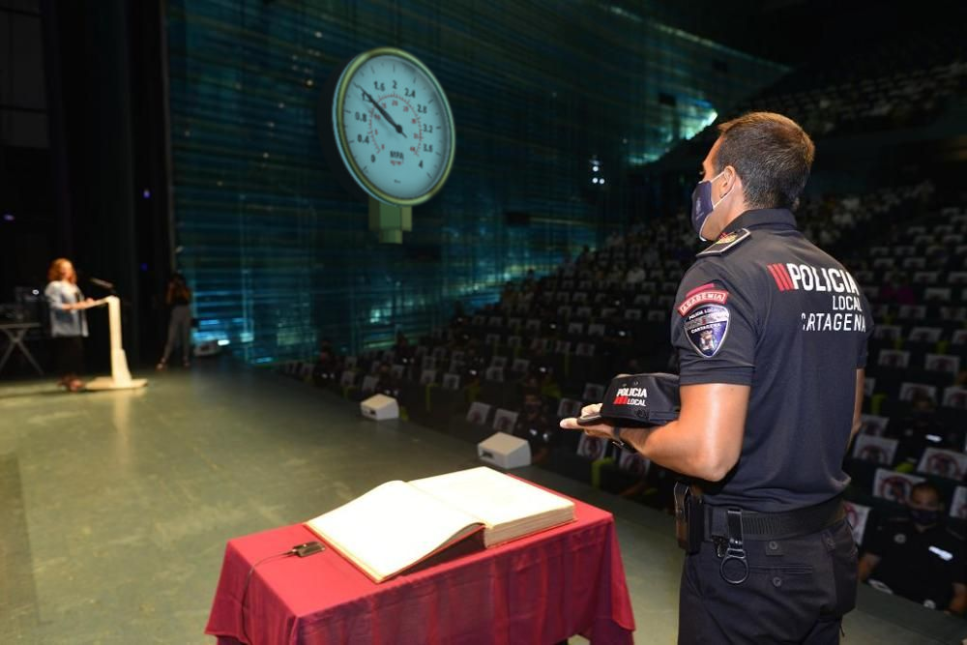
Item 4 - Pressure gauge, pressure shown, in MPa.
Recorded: 1.2 MPa
